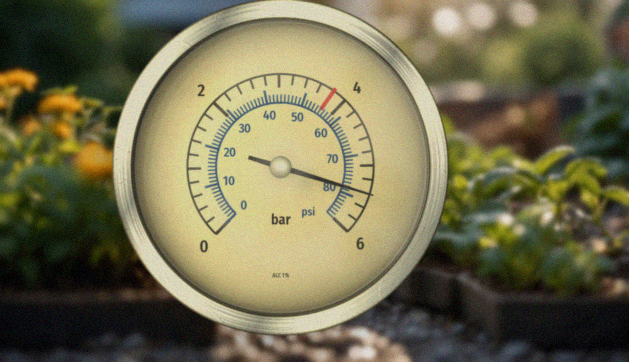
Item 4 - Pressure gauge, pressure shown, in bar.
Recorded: 5.4 bar
